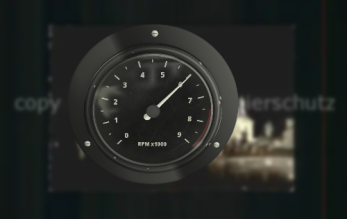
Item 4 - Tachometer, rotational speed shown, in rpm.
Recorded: 6000 rpm
